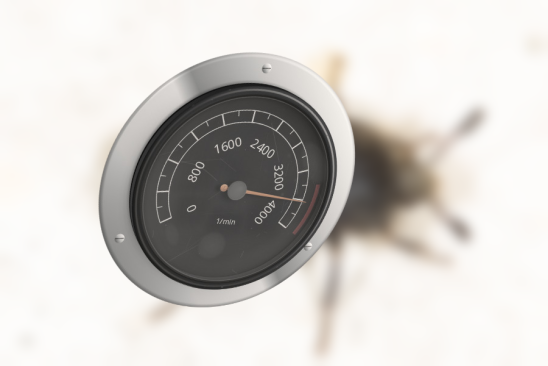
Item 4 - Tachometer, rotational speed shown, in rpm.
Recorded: 3600 rpm
